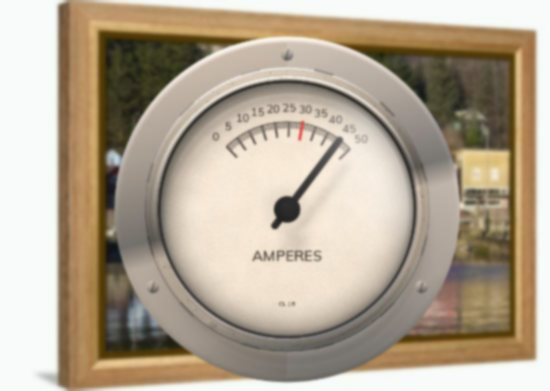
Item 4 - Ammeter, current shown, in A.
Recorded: 45 A
